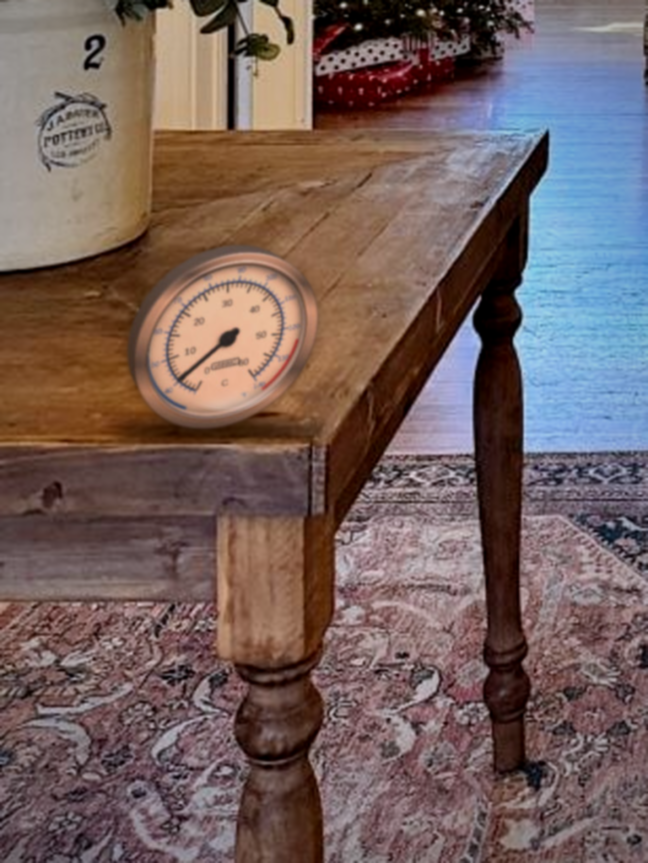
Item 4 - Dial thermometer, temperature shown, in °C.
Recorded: 5 °C
